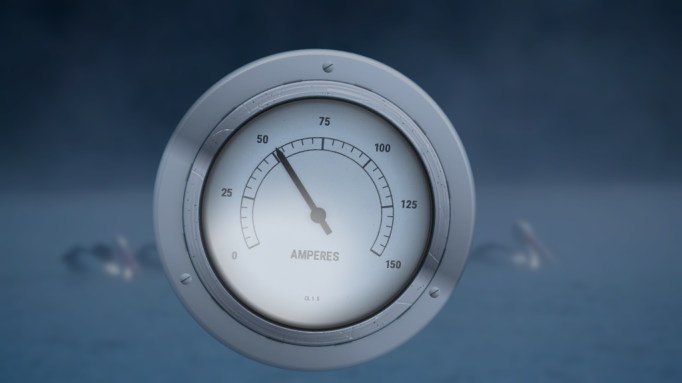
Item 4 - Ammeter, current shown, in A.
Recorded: 52.5 A
